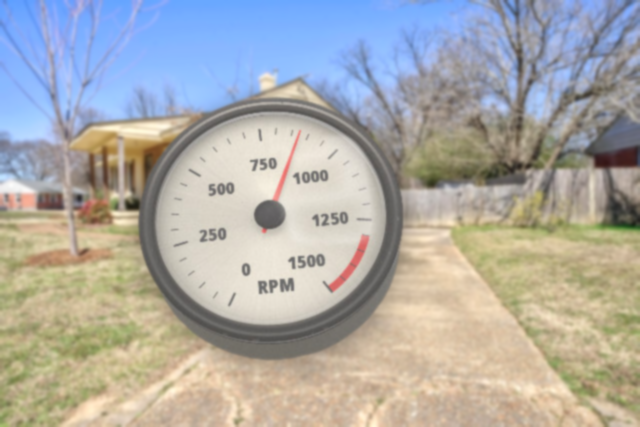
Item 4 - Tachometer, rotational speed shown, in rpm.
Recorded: 875 rpm
